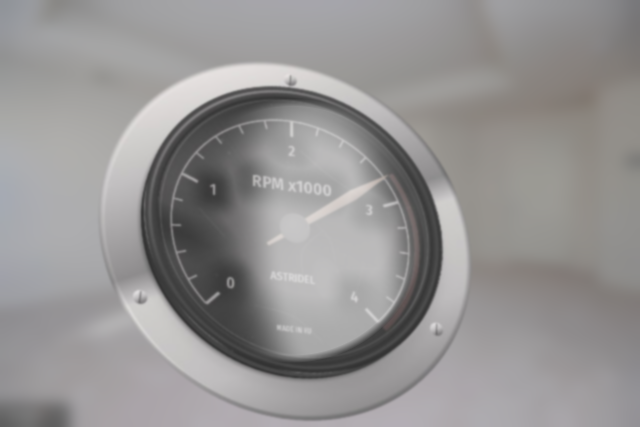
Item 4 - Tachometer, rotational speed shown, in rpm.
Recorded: 2800 rpm
